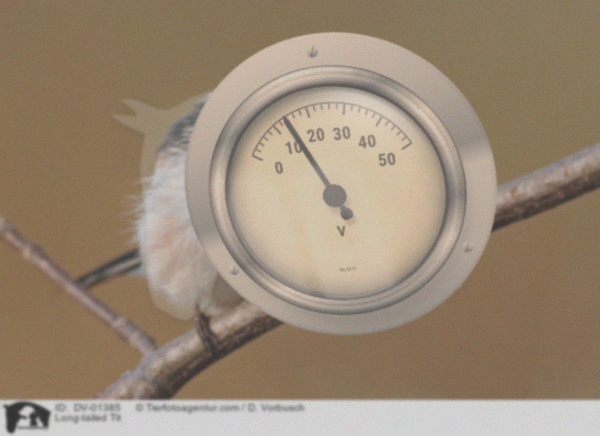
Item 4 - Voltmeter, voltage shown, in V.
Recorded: 14 V
